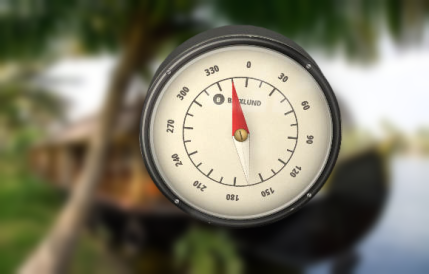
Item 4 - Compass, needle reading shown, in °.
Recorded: 345 °
